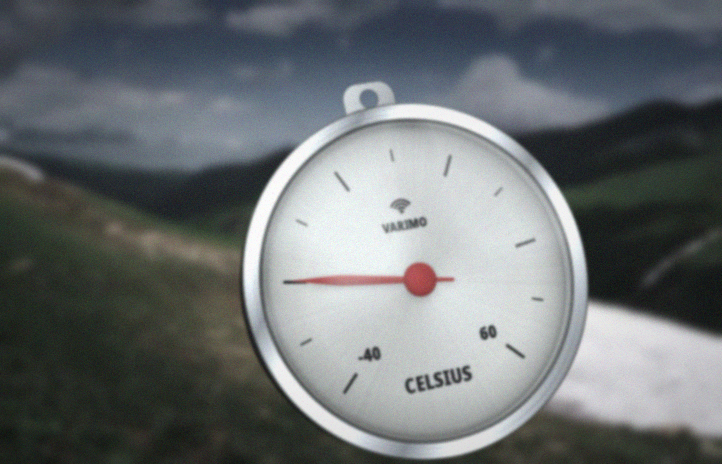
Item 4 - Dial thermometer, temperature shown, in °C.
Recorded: -20 °C
